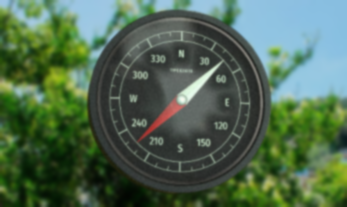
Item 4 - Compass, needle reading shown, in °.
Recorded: 225 °
